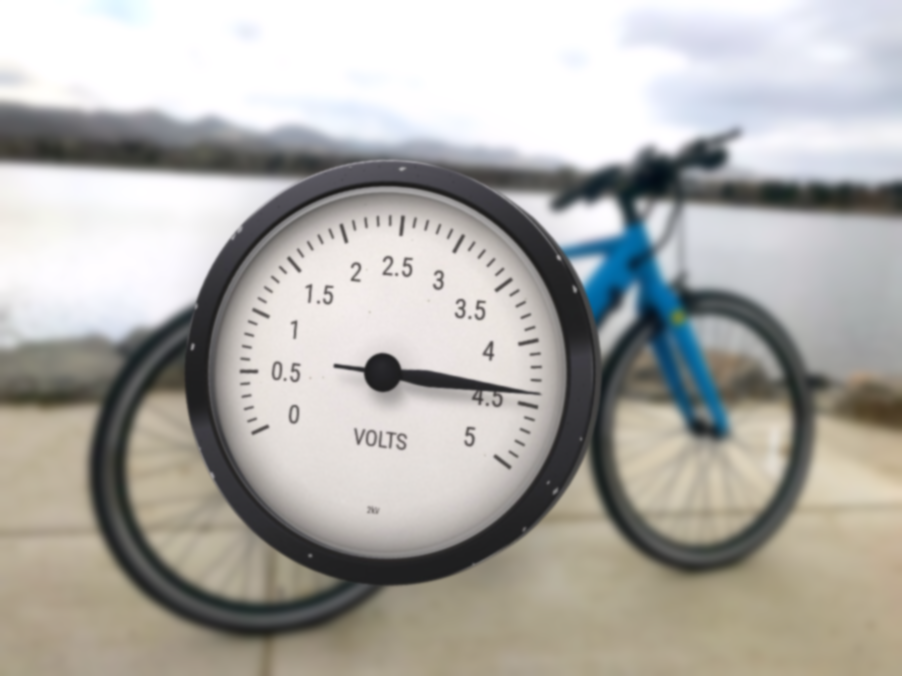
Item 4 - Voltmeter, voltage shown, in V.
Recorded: 4.4 V
